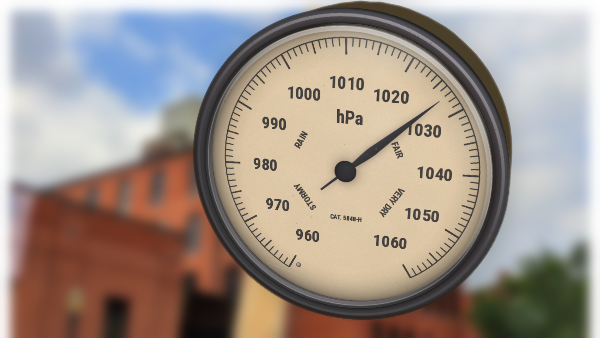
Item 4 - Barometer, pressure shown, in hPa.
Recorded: 1027 hPa
